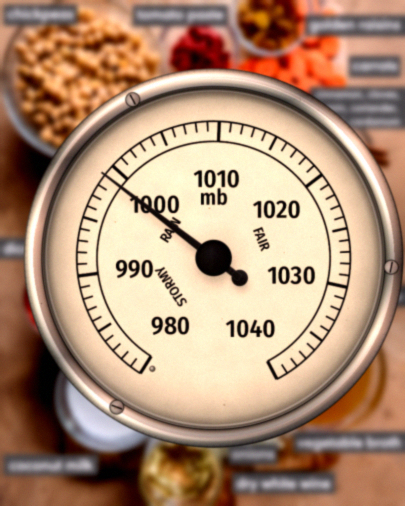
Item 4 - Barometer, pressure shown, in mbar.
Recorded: 999 mbar
